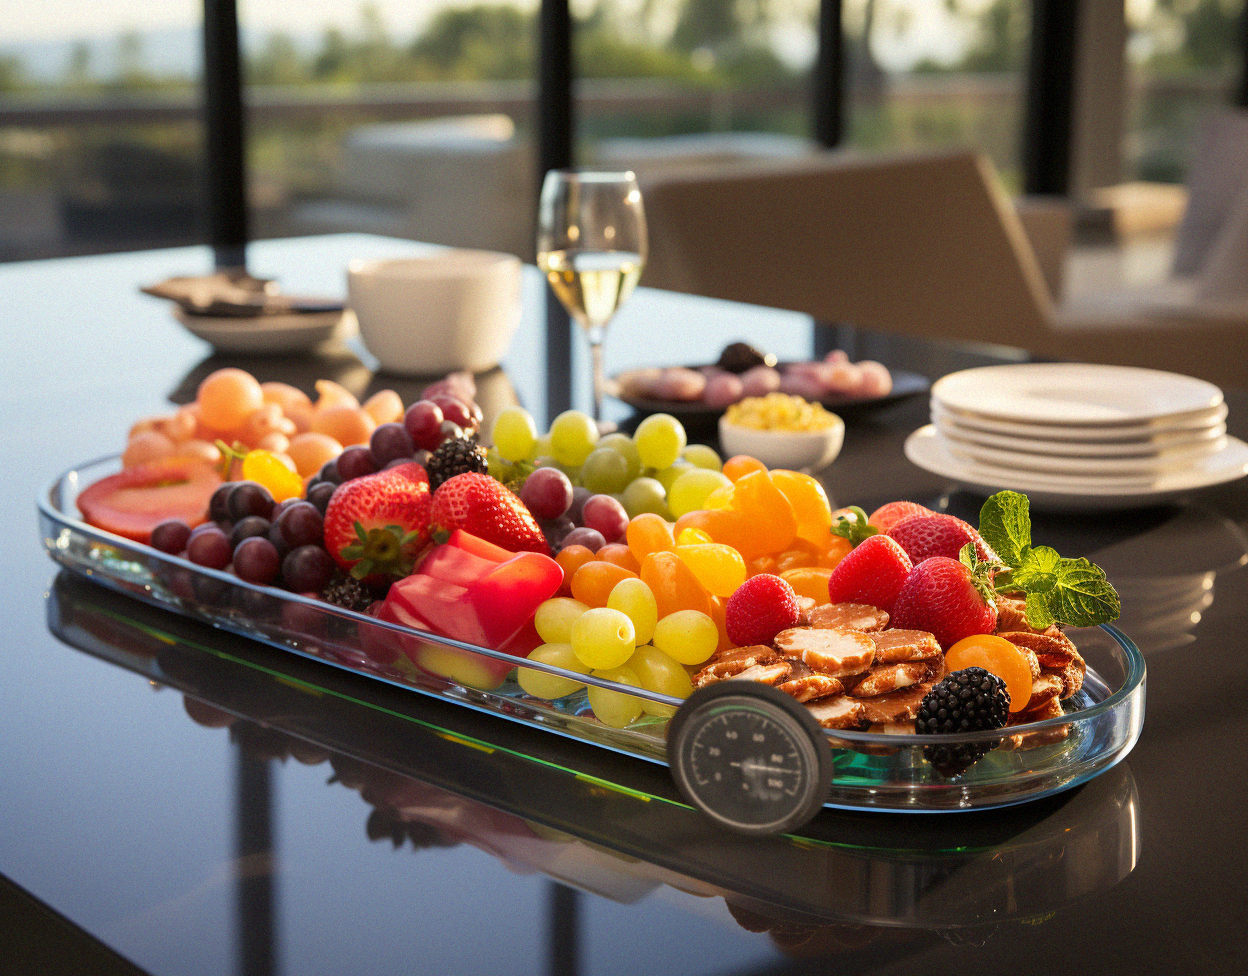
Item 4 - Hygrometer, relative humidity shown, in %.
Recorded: 88 %
